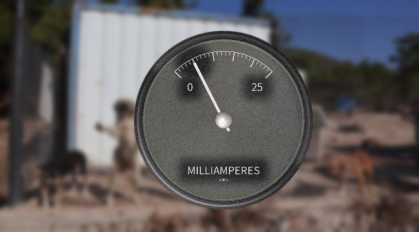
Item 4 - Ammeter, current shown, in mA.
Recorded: 5 mA
